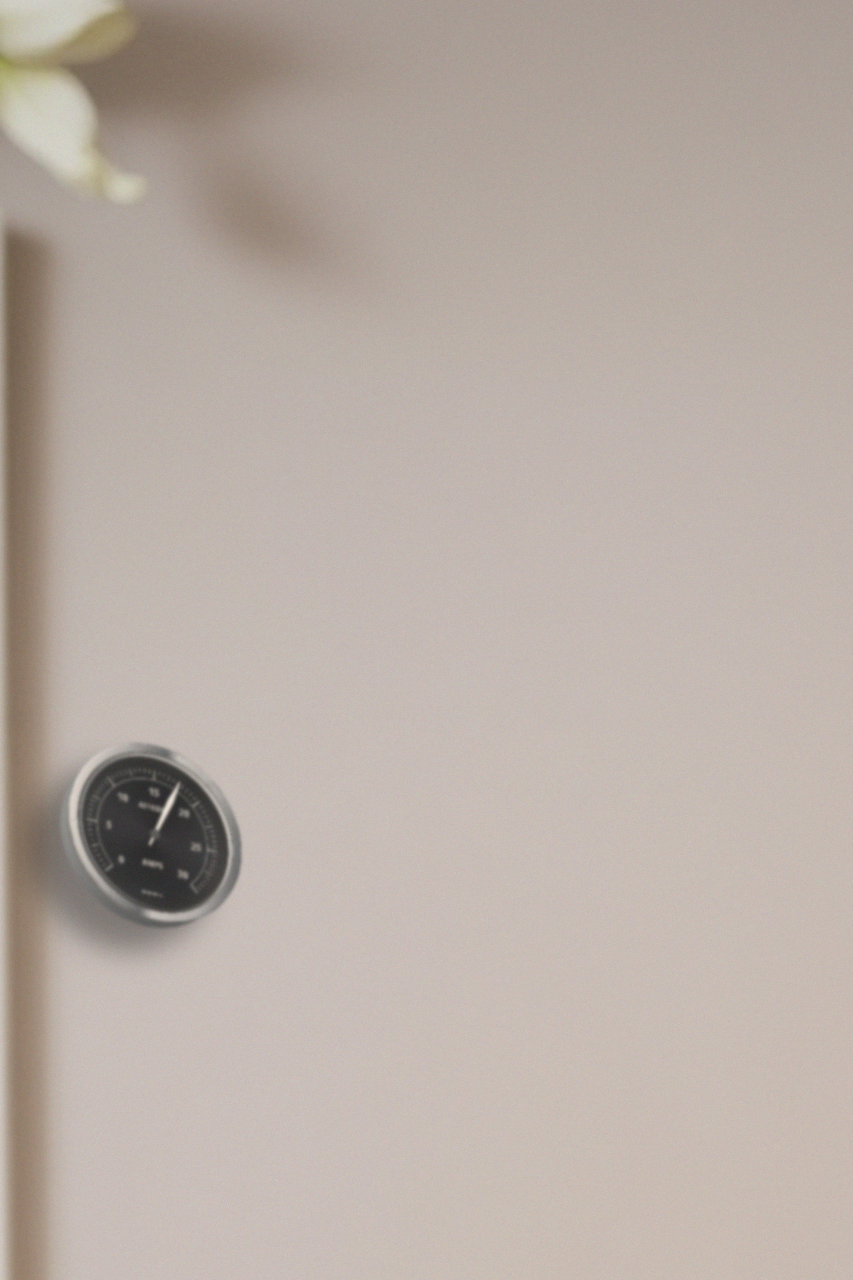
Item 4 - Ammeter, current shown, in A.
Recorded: 17.5 A
